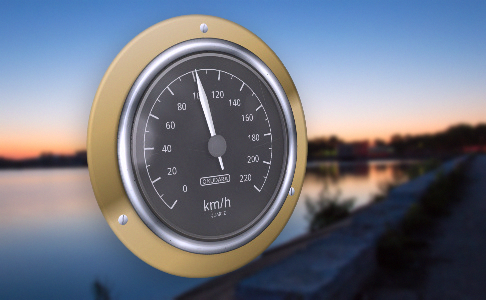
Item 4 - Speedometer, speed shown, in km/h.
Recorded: 100 km/h
